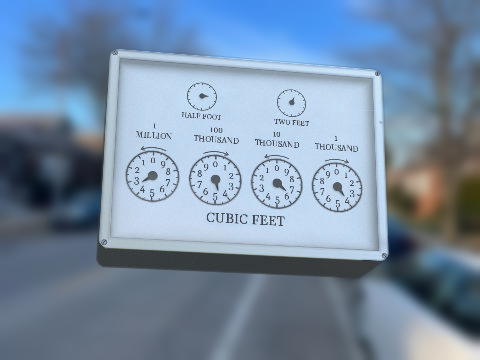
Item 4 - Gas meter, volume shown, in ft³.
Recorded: 346400 ft³
